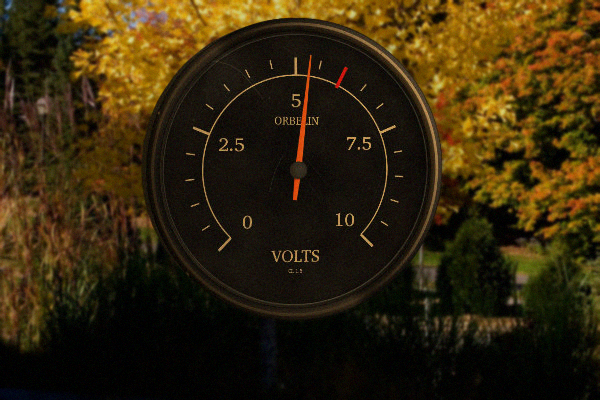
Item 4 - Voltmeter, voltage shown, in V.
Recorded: 5.25 V
